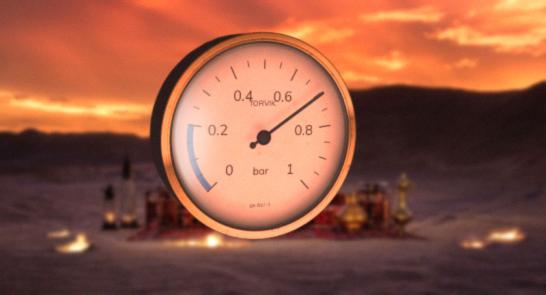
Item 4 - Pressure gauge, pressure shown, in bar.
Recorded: 0.7 bar
